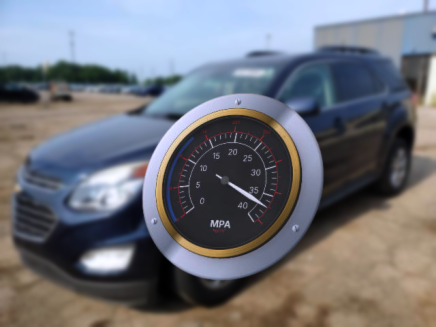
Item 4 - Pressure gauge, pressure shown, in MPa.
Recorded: 37 MPa
